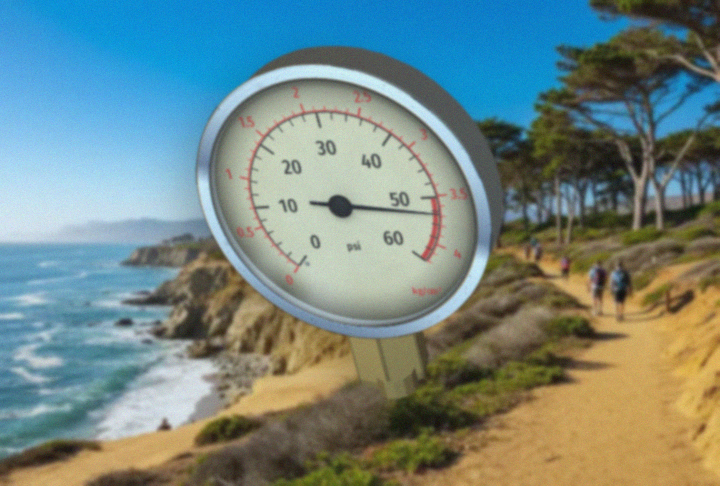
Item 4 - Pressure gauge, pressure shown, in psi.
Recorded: 52 psi
